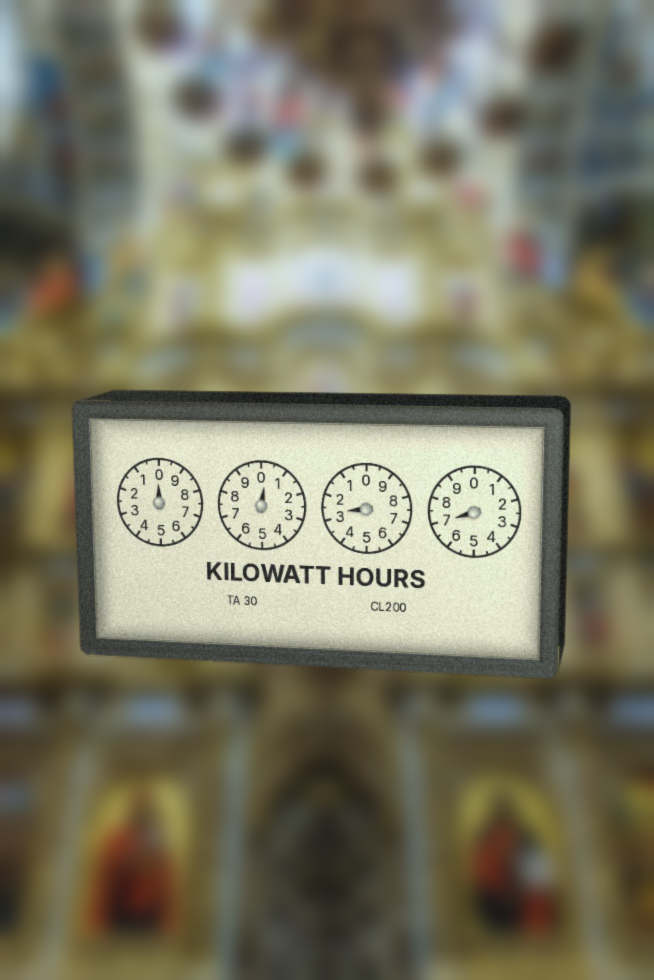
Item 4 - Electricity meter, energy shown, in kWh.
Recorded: 27 kWh
